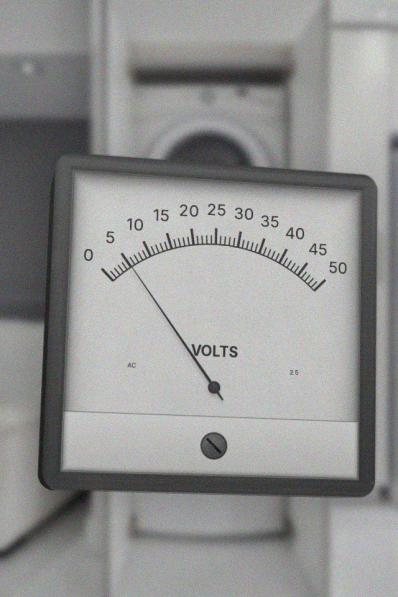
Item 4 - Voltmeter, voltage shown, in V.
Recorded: 5 V
